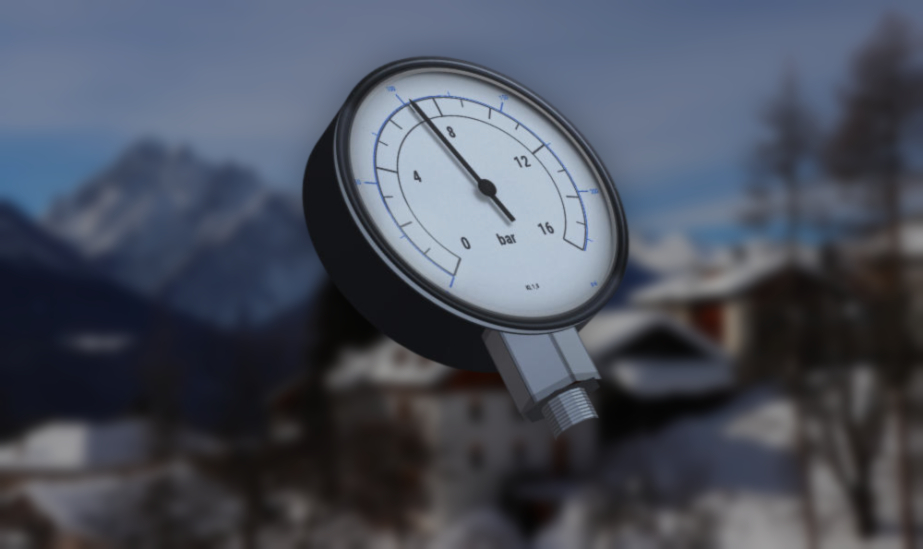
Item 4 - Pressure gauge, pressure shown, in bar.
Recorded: 7 bar
